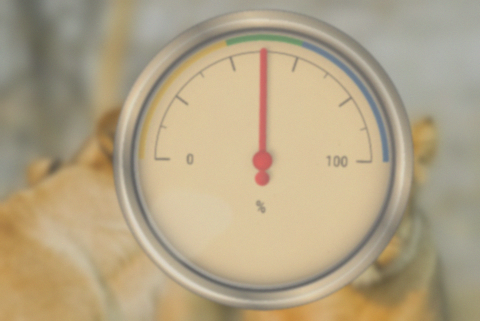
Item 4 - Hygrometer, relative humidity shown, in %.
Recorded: 50 %
